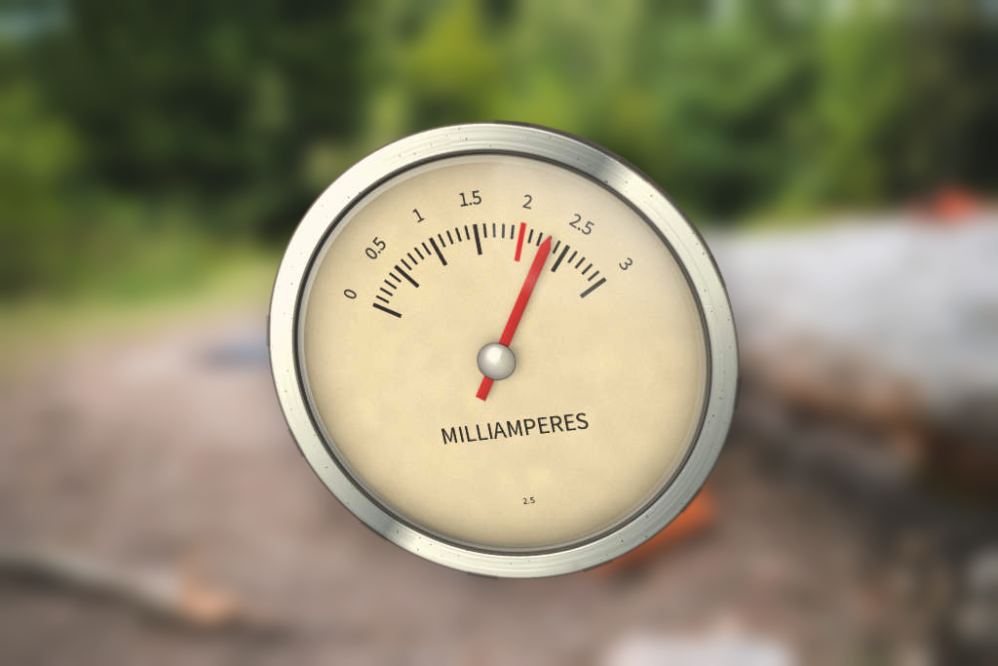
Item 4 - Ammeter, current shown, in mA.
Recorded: 2.3 mA
